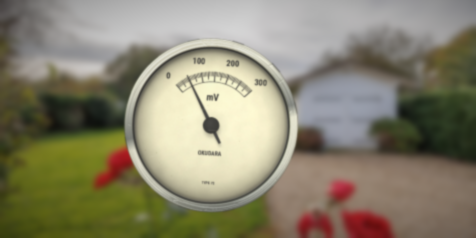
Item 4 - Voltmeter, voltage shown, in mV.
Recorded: 50 mV
